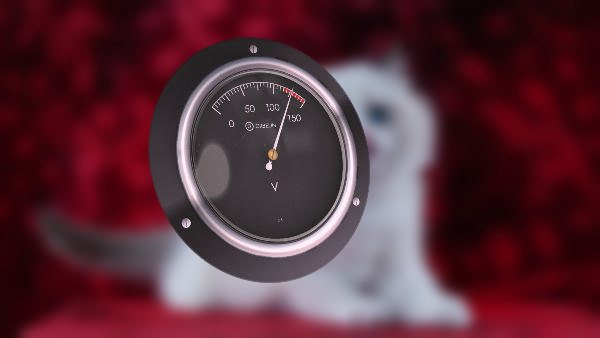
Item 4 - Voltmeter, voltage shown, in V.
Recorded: 125 V
